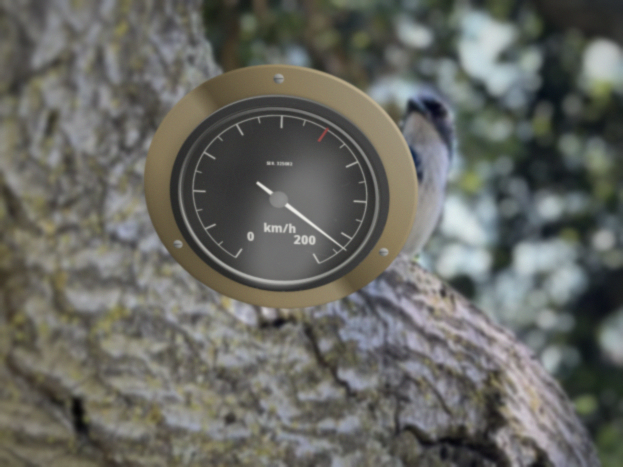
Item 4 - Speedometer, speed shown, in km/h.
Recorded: 185 km/h
